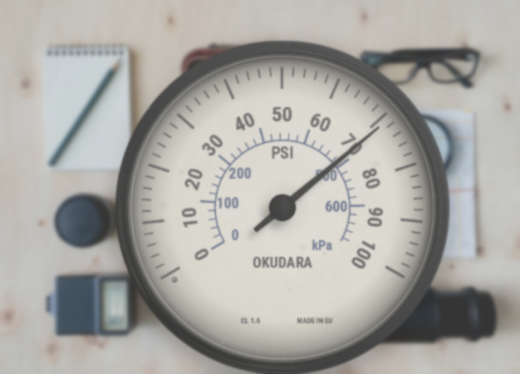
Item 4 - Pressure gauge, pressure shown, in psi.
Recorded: 71 psi
